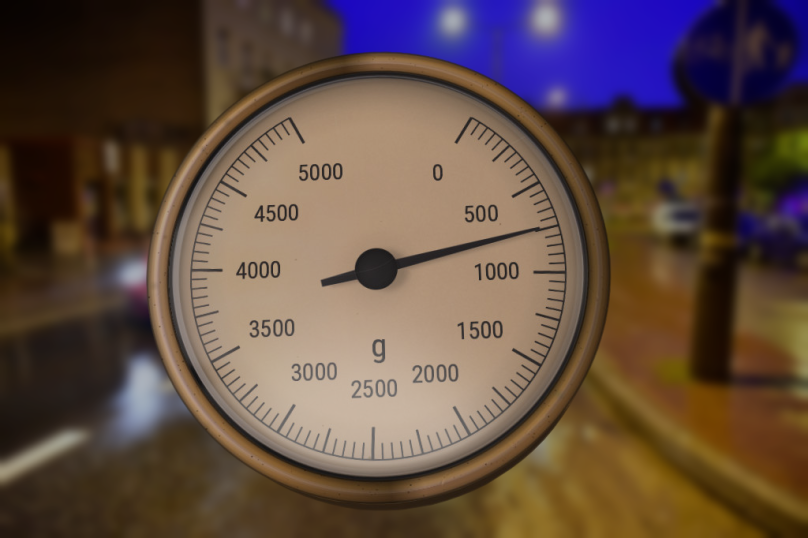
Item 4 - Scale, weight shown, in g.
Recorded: 750 g
